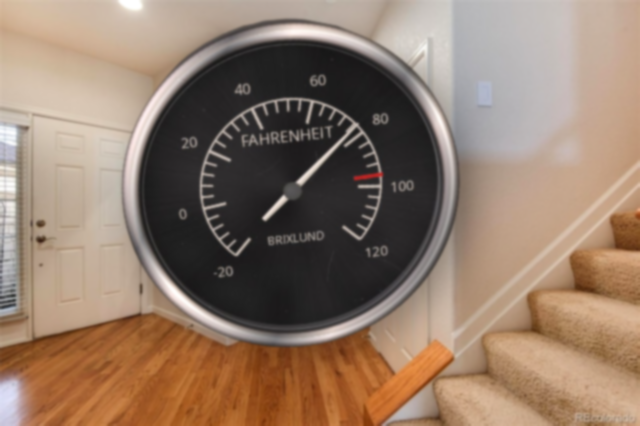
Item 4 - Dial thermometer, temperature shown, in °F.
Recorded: 76 °F
